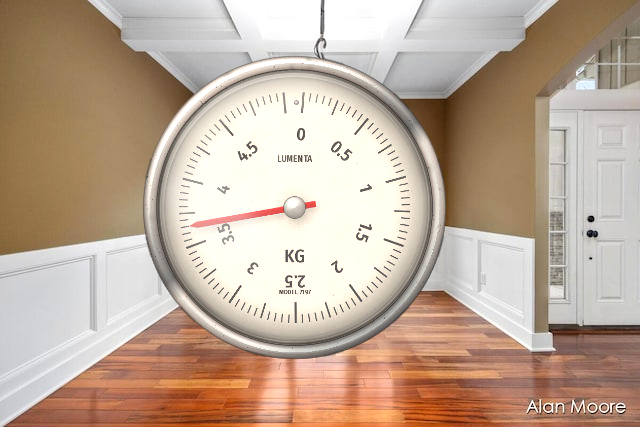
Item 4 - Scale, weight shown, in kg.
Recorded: 3.65 kg
